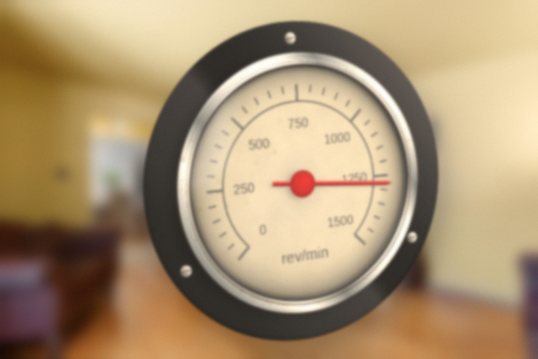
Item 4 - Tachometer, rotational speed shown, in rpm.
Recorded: 1275 rpm
